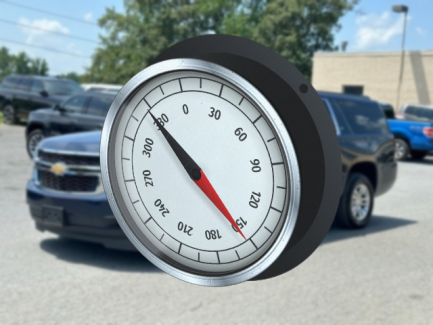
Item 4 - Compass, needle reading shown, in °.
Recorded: 150 °
